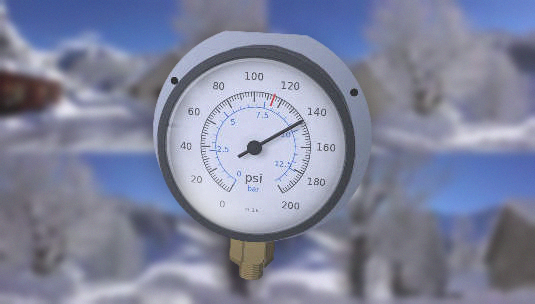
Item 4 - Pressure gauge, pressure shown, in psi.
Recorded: 140 psi
